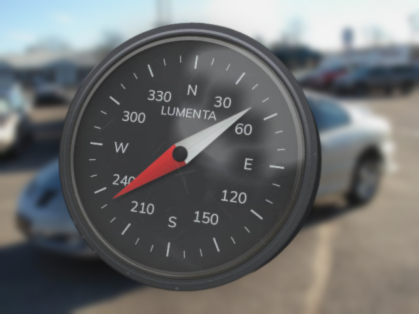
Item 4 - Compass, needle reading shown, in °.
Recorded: 230 °
